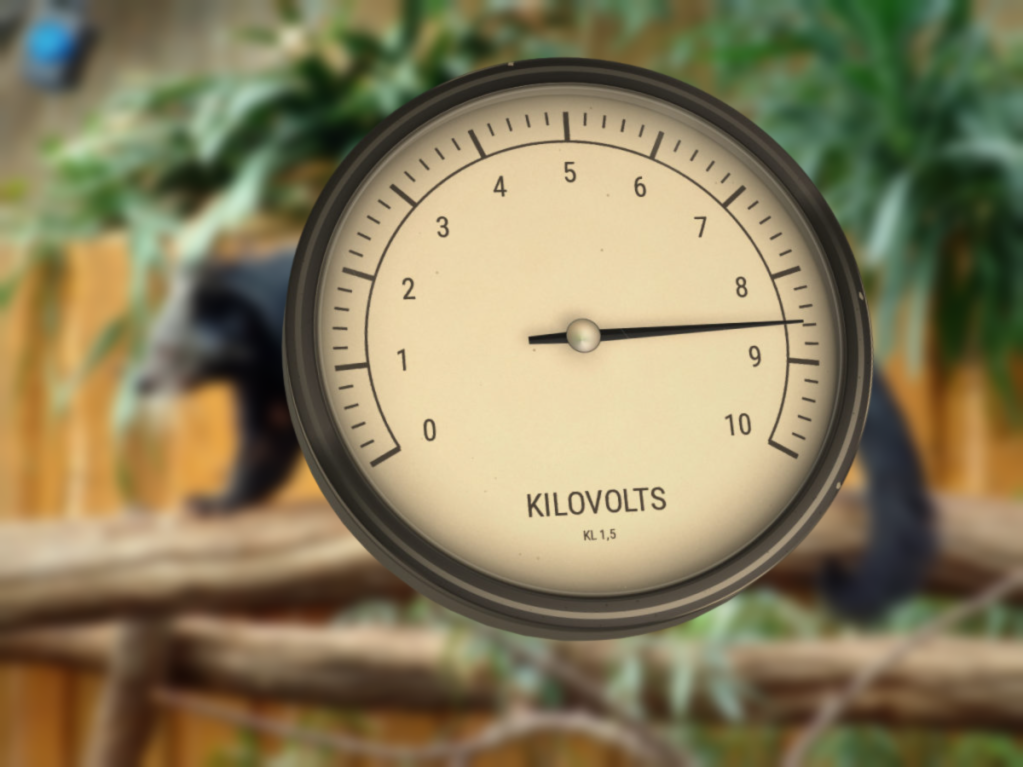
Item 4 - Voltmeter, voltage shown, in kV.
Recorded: 8.6 kV
